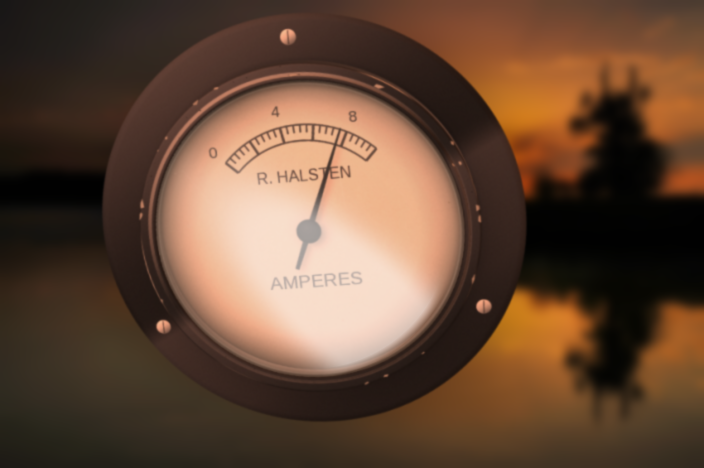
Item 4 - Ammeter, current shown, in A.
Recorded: 7.6 A
